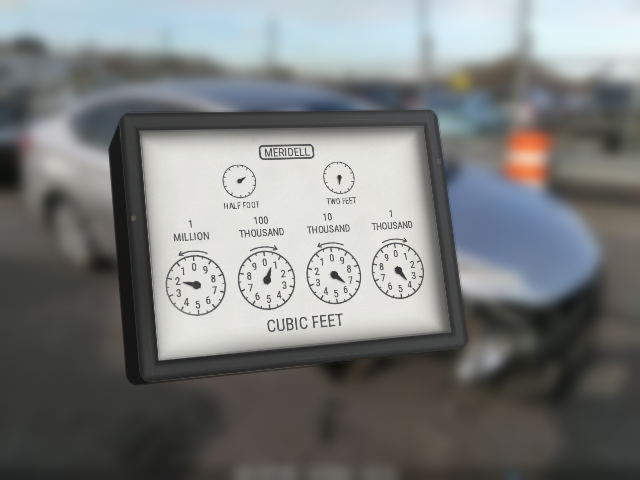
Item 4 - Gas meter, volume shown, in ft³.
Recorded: 206400 ft³
